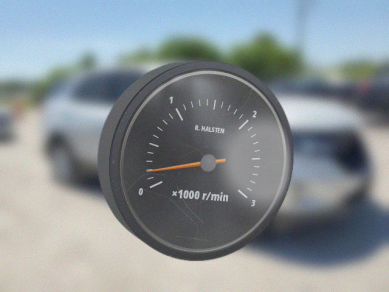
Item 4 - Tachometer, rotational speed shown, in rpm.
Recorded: 200 rpm
